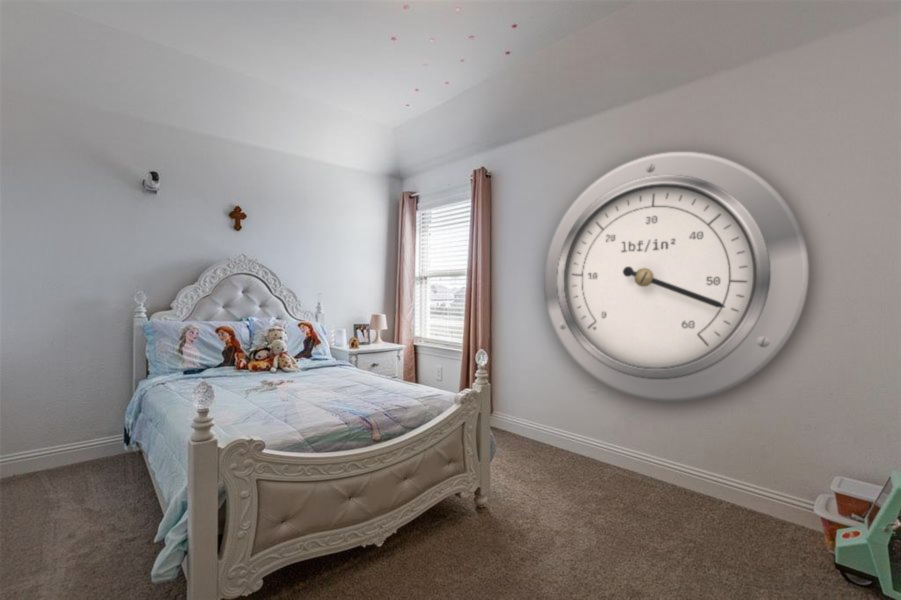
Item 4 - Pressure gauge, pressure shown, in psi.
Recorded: 54 psi
